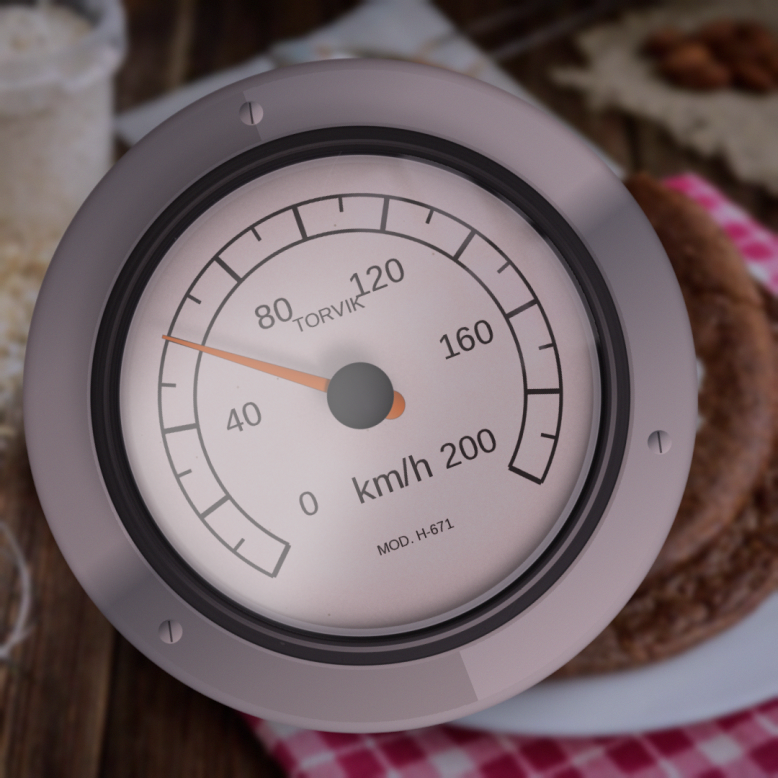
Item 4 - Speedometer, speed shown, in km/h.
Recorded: 60 km/h
